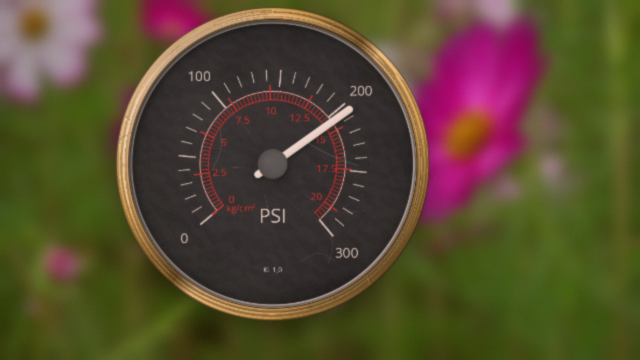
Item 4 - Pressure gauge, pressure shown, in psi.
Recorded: 205 psi
